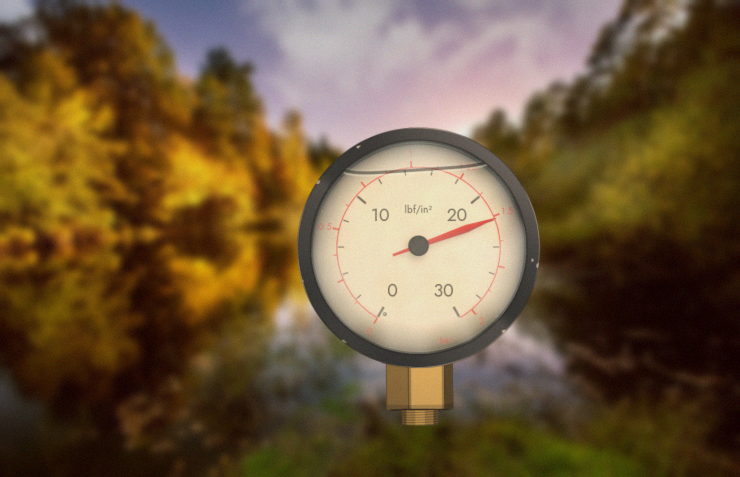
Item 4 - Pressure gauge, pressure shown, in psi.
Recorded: 22 psi
